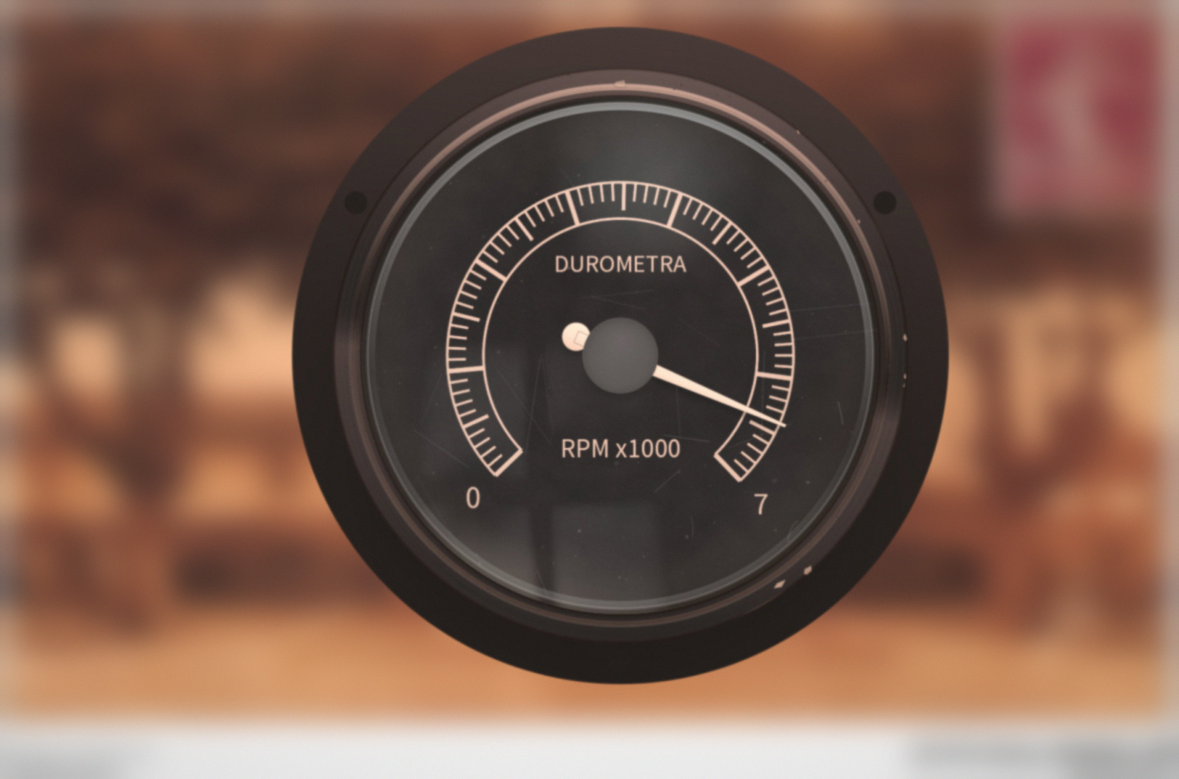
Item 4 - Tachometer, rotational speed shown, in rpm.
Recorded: 6400 rpm
